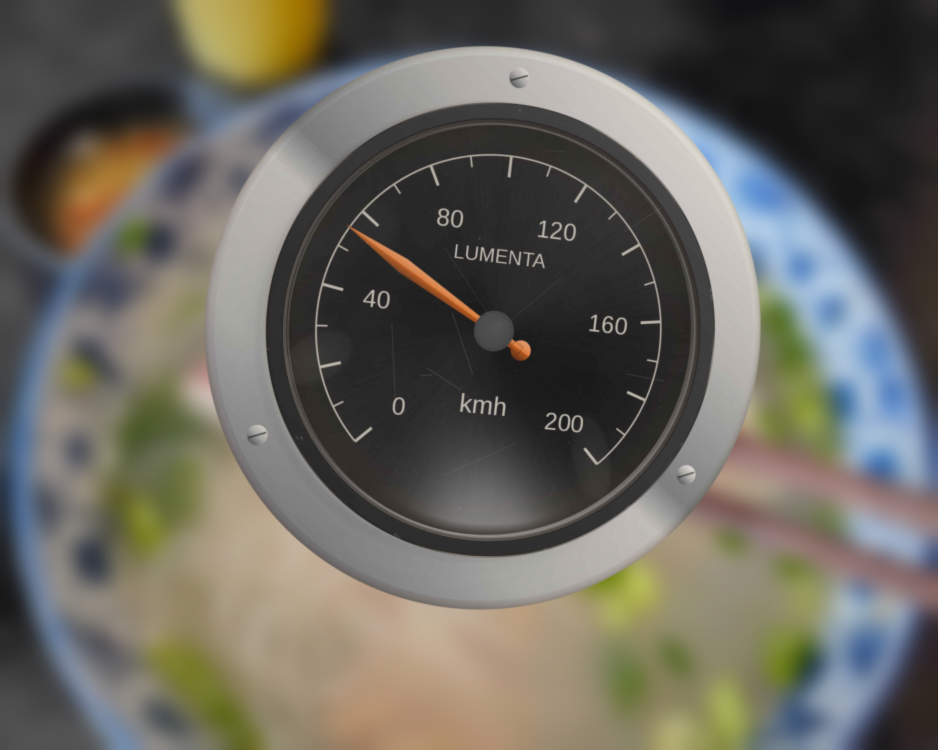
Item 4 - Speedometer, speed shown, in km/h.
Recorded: 55 km/h
